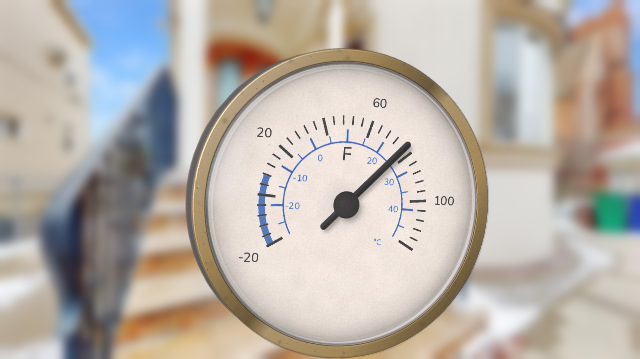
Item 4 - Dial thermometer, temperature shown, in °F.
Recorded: 76 °F
